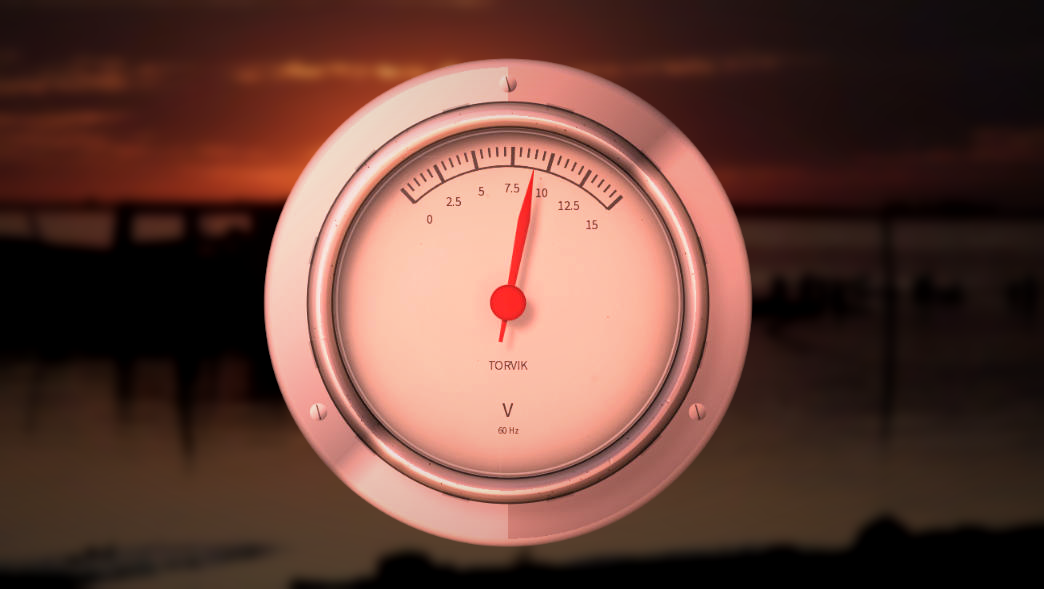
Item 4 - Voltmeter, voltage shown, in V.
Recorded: 9 V
